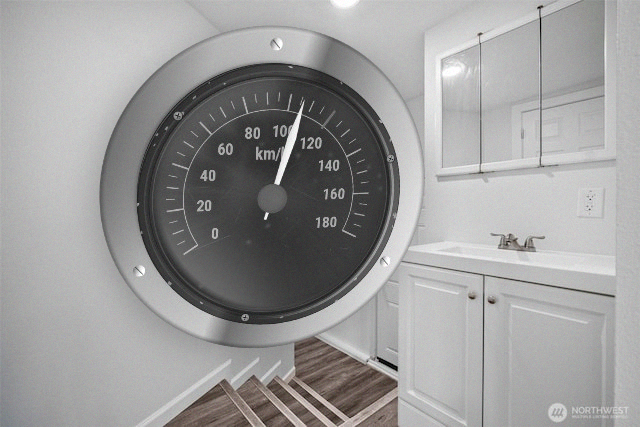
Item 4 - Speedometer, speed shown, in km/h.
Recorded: 105 km/h
